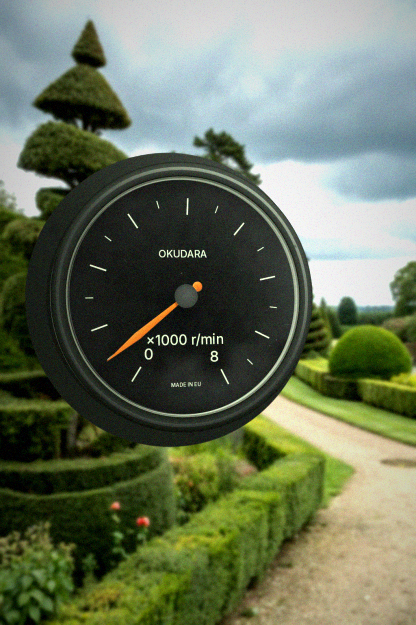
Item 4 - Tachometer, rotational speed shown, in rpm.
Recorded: 500 rpm
